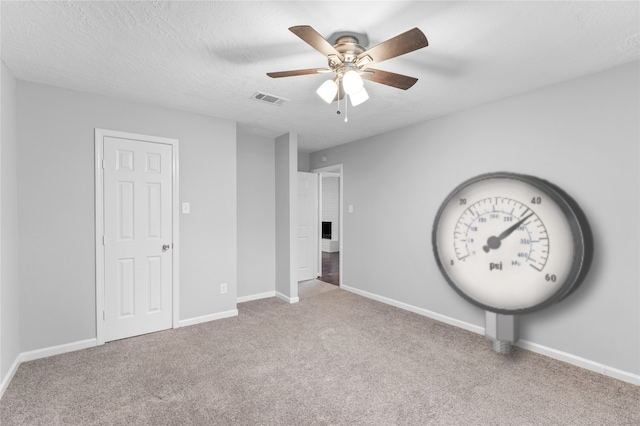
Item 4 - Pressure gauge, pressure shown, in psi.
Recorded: 42 psi
